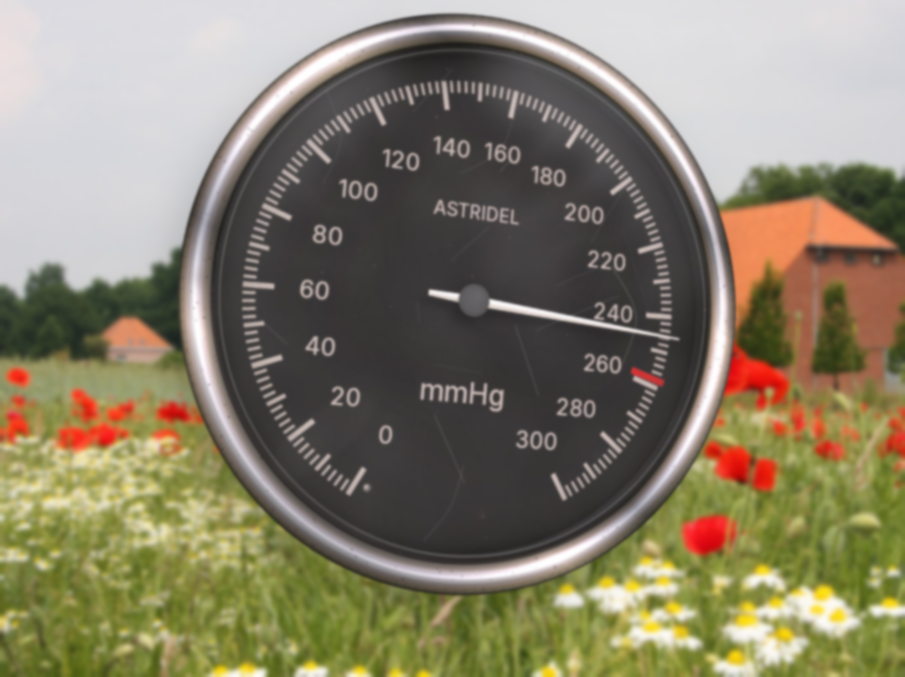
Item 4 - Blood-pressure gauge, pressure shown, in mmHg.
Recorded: 246 mmHg
